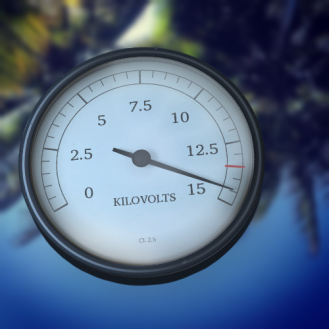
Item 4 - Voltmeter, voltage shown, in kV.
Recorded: 14.5 kV
